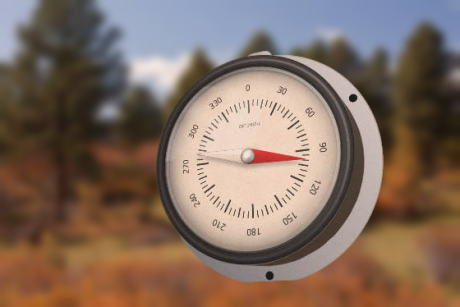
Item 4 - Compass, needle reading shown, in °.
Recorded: 100 °
